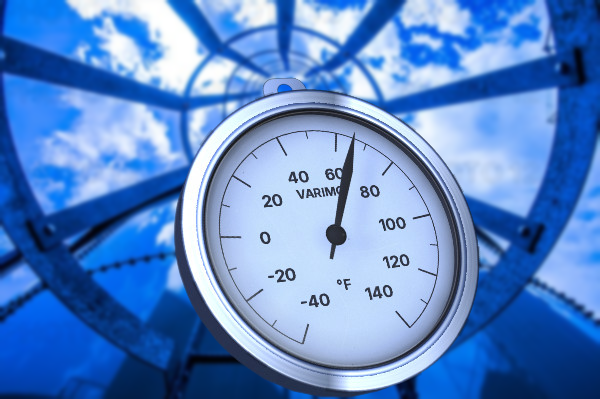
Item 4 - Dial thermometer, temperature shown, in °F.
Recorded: 65 °F
